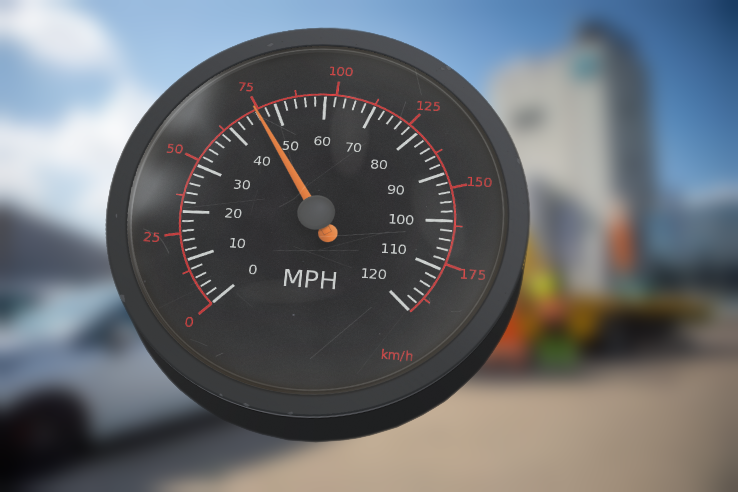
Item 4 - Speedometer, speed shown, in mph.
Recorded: 46 mph
